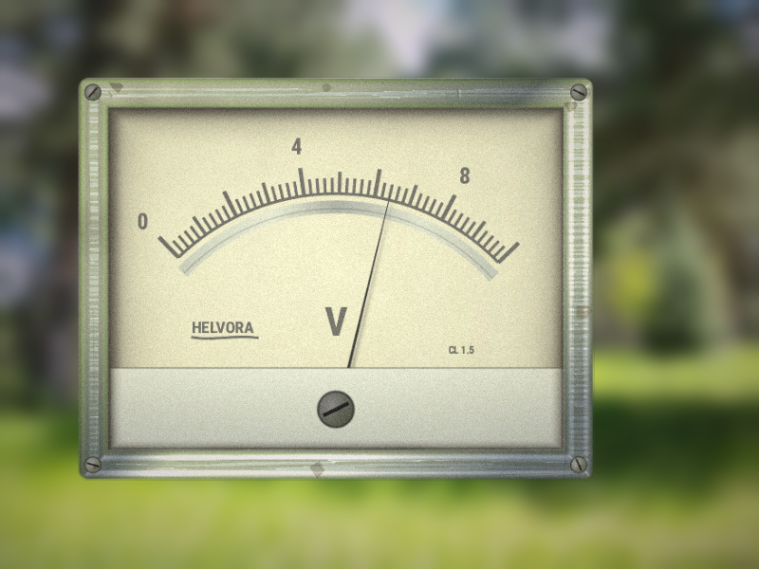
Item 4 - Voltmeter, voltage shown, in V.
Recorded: 6.4 V
